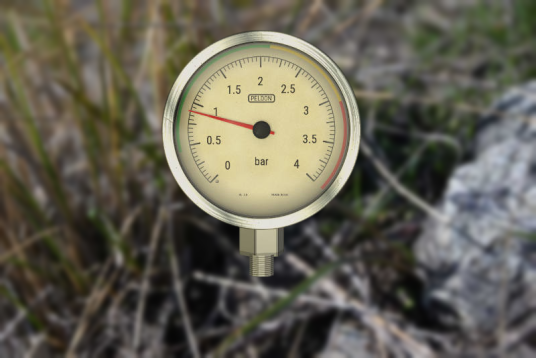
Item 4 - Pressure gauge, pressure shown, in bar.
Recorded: 0.9 bar
